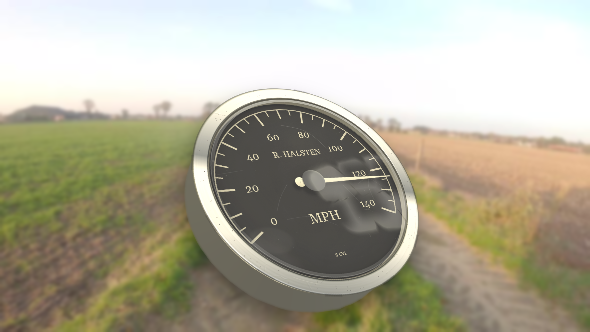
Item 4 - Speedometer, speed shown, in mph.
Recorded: 125 mph
